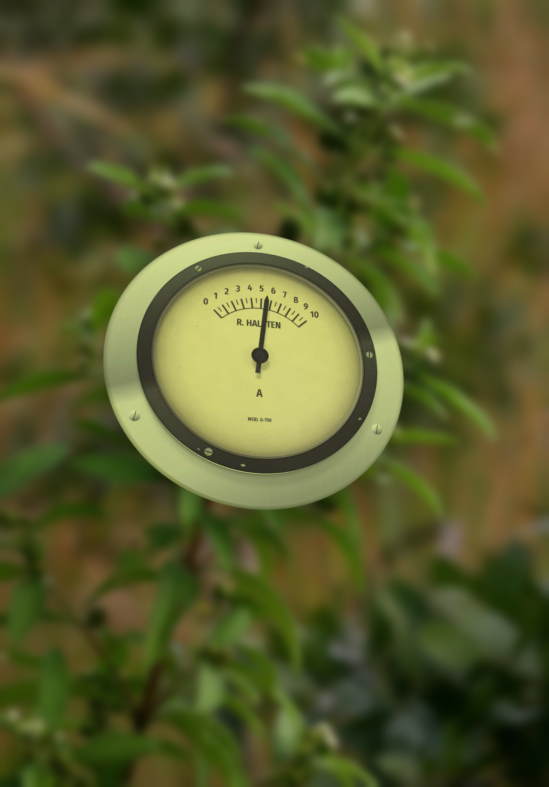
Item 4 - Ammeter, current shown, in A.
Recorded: 5.5 A
